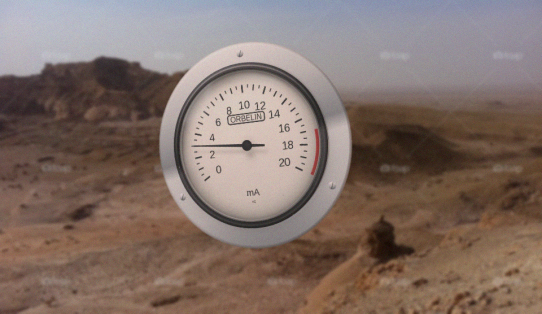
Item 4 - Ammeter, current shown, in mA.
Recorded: 3 mA
